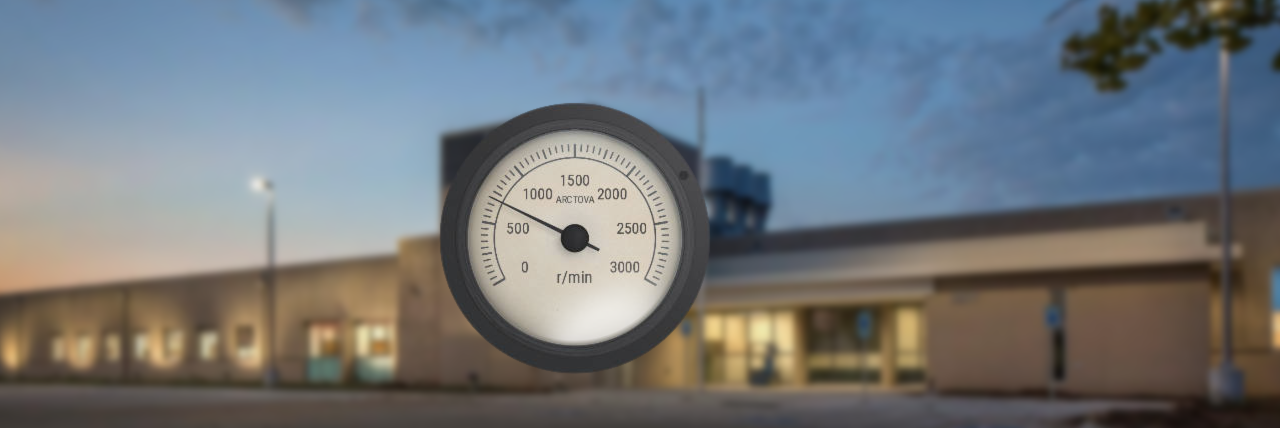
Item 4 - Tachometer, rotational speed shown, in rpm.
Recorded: 700 rpm
